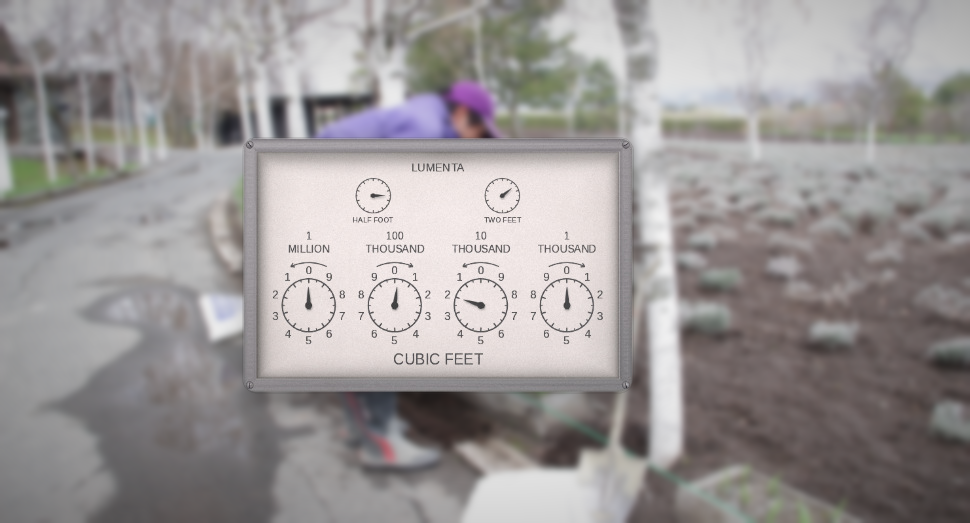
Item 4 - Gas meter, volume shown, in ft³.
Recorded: 2000 ft³
